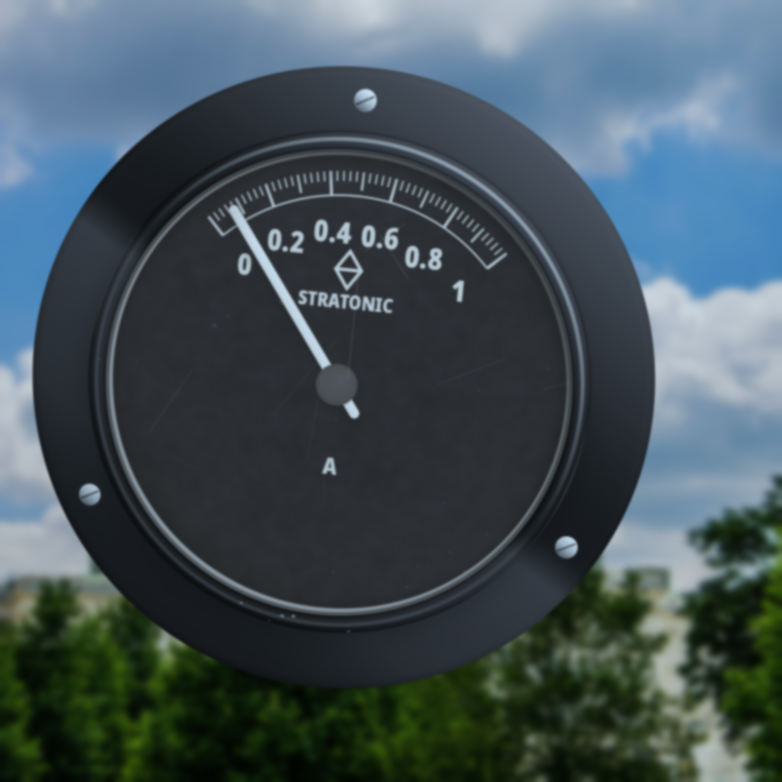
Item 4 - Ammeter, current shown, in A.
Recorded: 0.08 A
